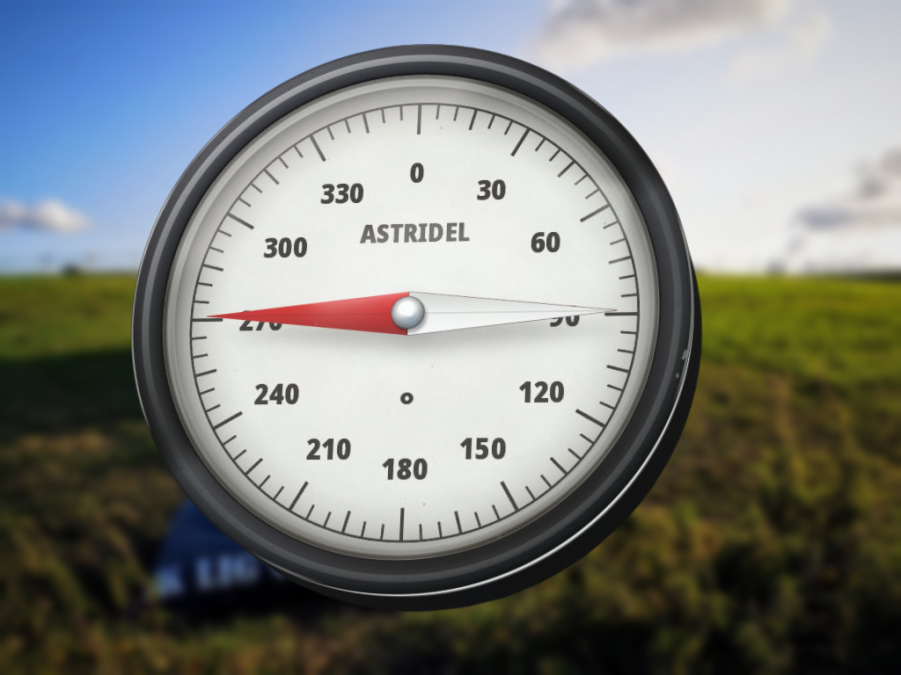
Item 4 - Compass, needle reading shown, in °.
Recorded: 270 °
